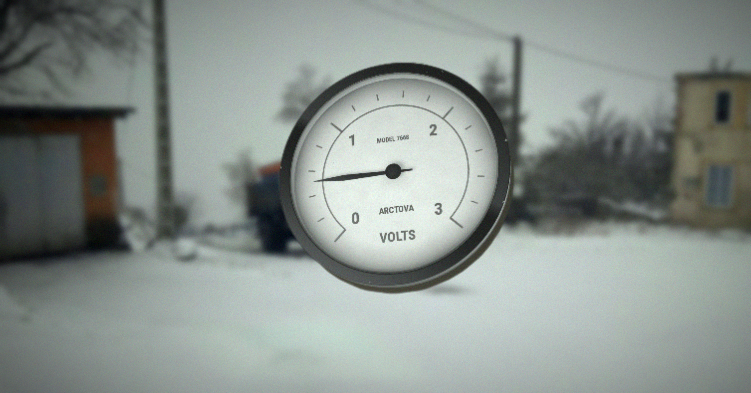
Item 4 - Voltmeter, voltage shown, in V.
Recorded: 0.5 V
